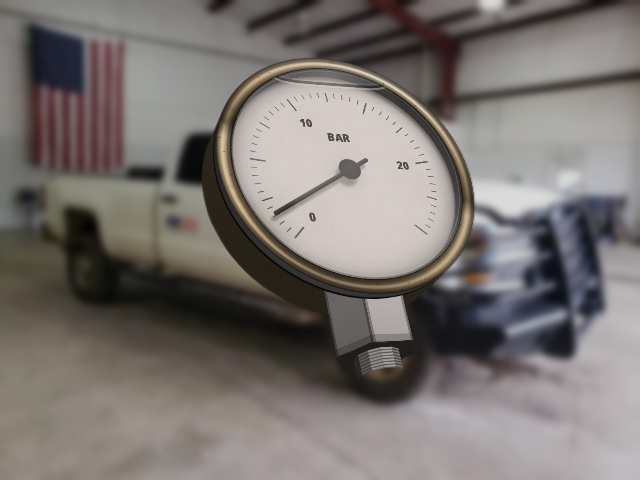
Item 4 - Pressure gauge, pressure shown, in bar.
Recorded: 1.5 bar
